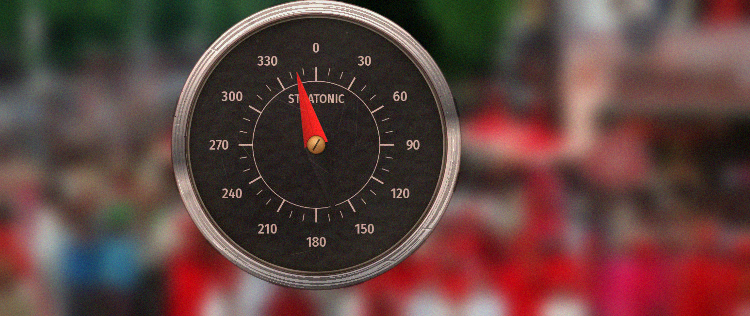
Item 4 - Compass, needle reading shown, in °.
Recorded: 345 °
